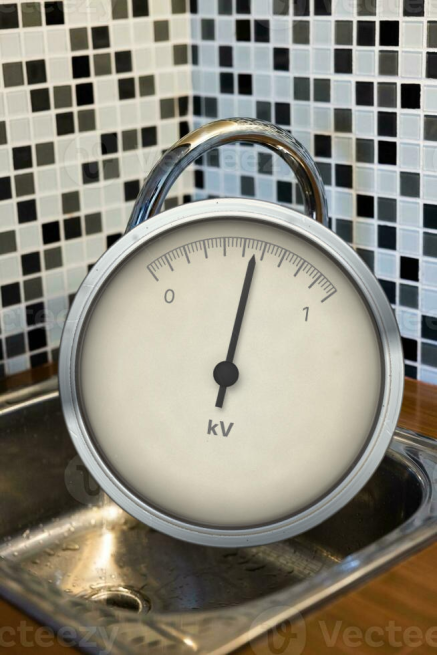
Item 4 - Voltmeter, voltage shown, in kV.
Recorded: 0.56 kV
